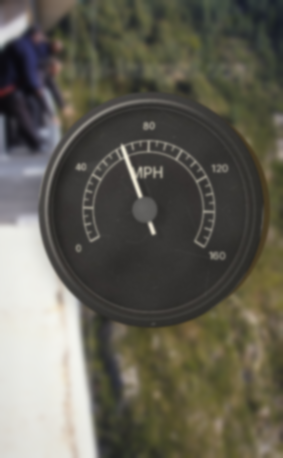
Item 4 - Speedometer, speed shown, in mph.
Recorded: 65 mph
